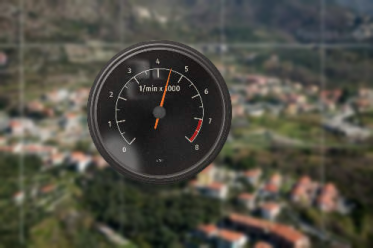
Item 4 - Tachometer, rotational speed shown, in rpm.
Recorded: 4500 rpm
